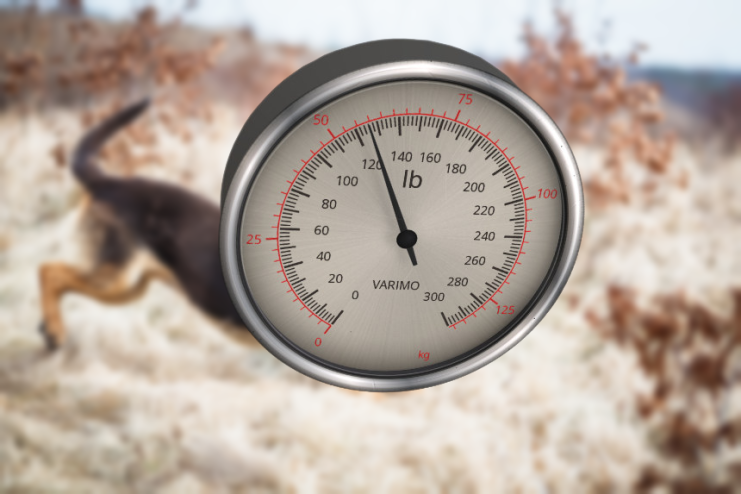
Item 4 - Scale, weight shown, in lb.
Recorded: 126 lb
